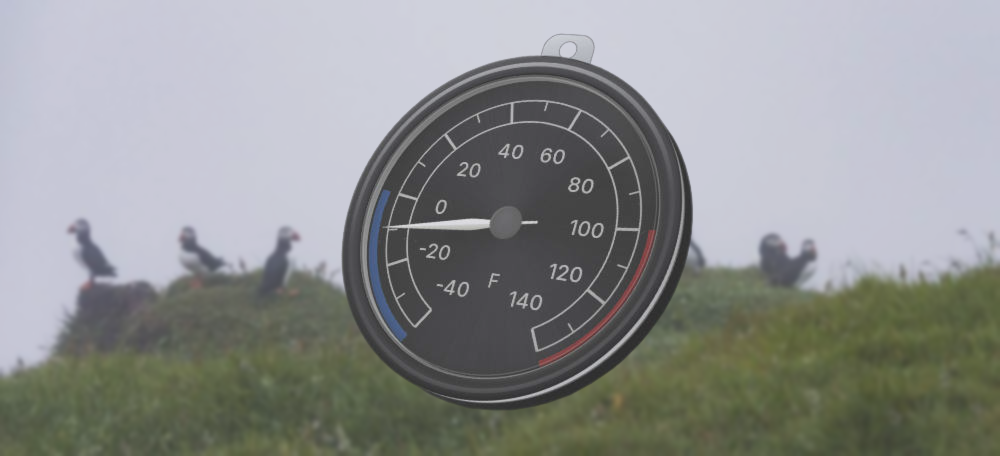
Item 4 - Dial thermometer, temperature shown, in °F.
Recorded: -10 °F
